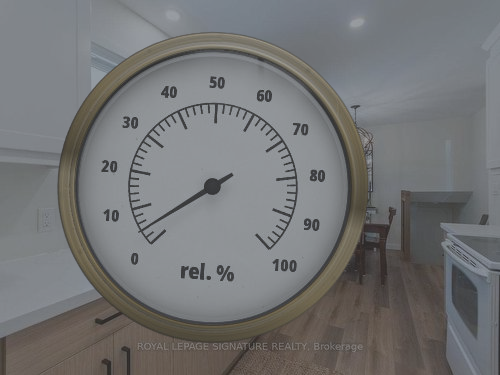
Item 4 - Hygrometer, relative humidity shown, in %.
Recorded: 4 %
